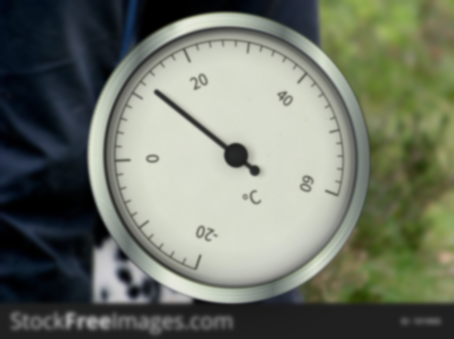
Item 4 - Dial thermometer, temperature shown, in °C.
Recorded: 12 °C
